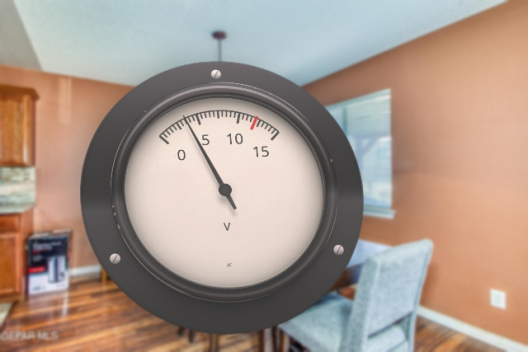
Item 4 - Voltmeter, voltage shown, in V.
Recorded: 3.5 V
